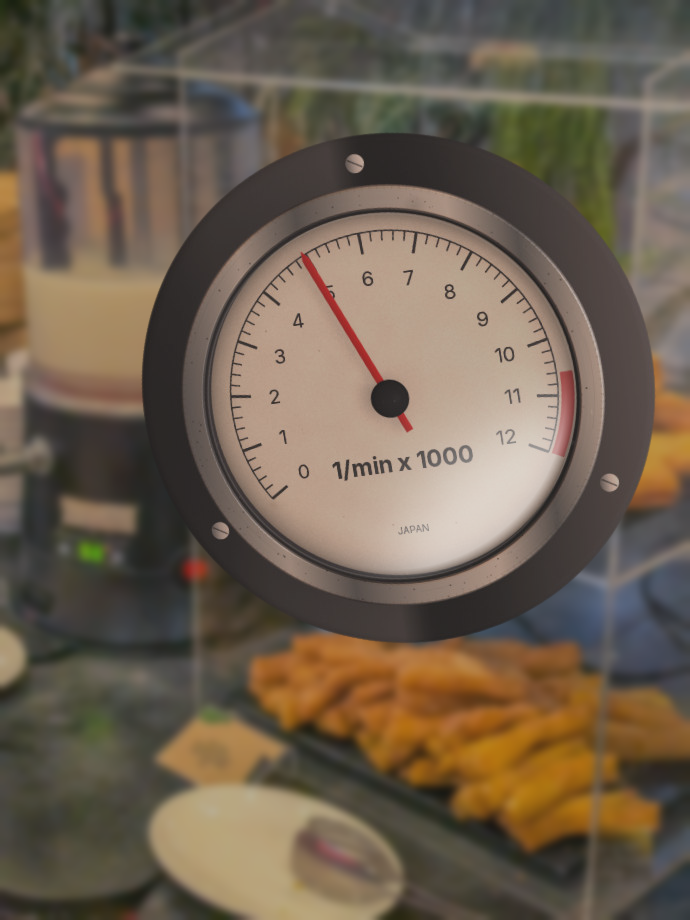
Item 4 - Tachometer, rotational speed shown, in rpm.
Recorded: 5000 rpm
